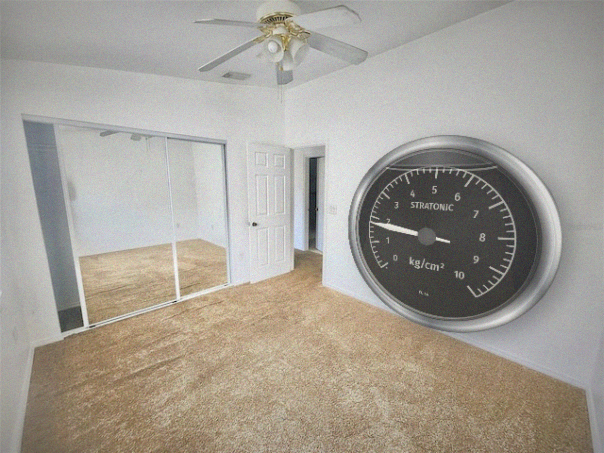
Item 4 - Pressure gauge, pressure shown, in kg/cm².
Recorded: 1.8 kg/cm²
